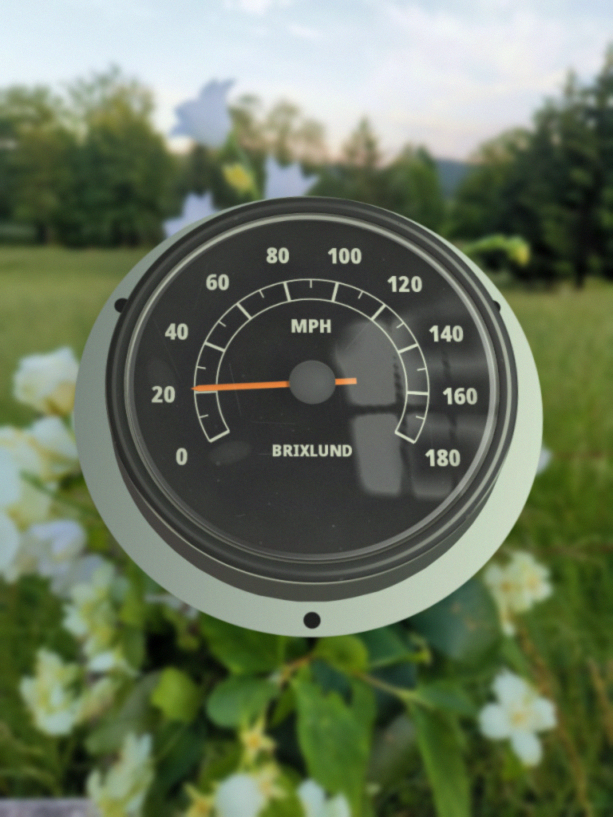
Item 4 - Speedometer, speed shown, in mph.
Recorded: 20 mph
